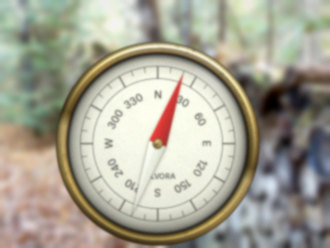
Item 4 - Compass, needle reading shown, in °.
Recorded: 20 °
